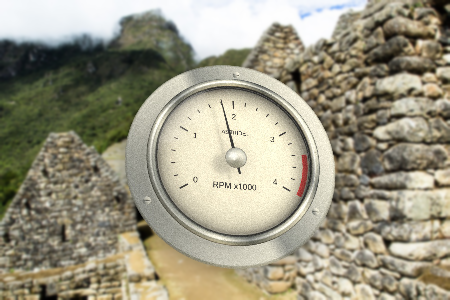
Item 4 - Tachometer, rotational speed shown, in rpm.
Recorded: 1800 rpm
